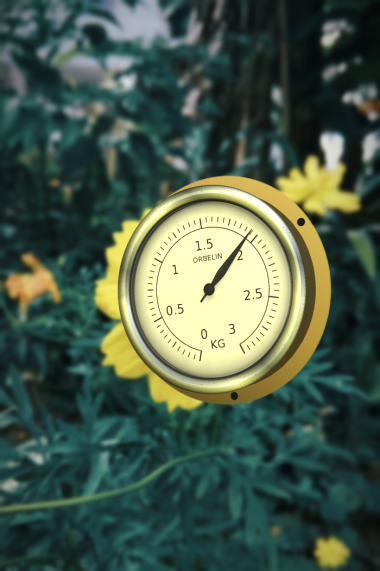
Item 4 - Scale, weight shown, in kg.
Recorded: 1.95 kg
